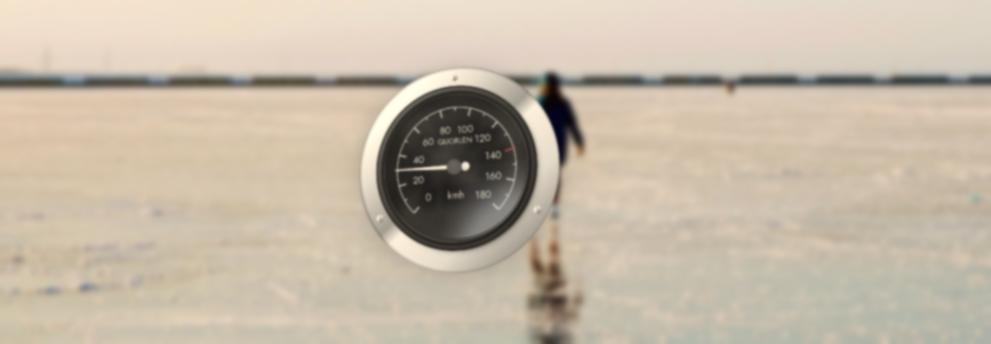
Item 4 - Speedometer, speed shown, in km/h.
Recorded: 30 km/h
